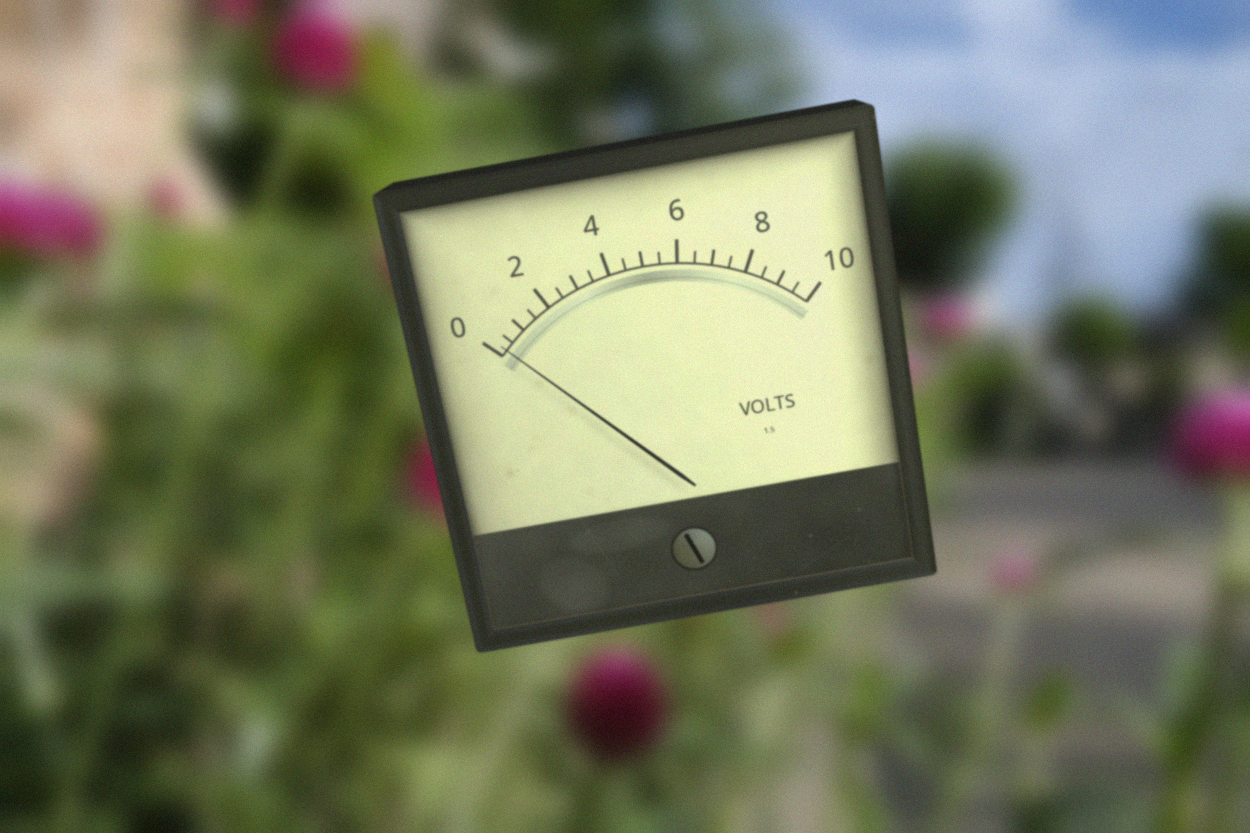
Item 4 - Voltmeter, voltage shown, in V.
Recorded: 0.25 V
